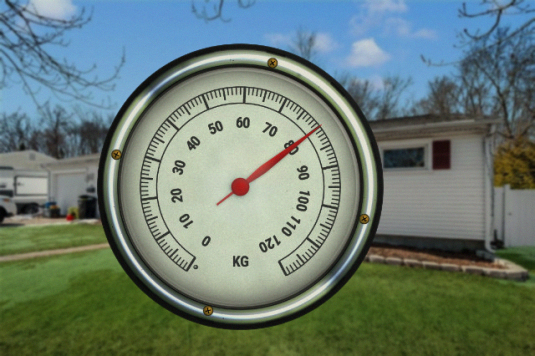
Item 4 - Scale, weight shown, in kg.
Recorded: 80 kg
